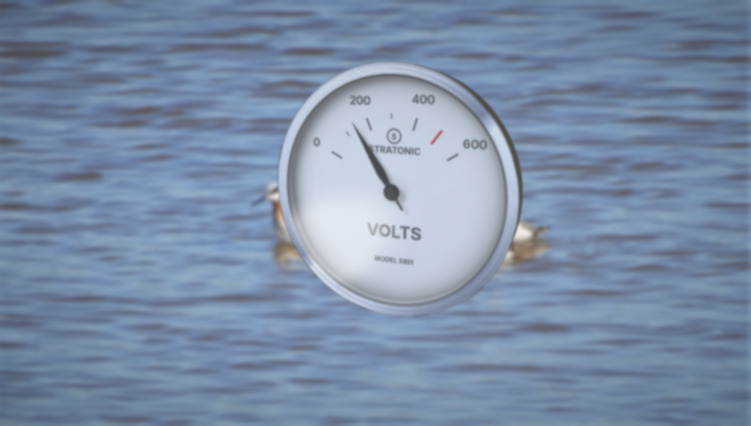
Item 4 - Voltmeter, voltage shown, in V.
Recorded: 150 V
